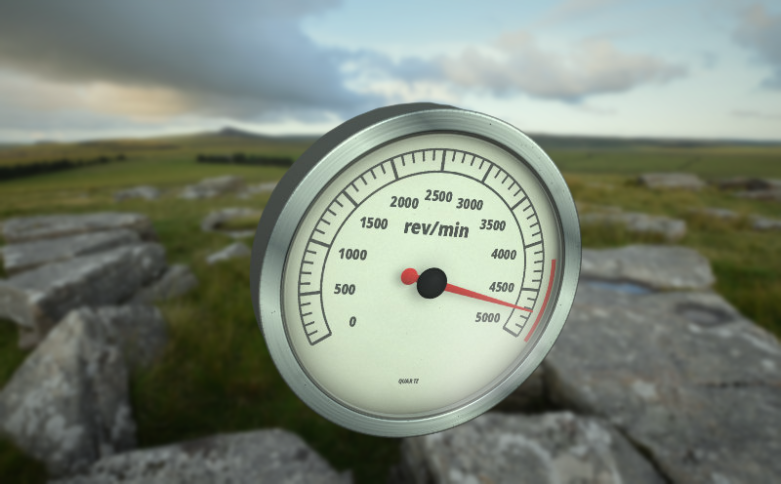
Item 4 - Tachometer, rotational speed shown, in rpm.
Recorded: 4700 rpm
